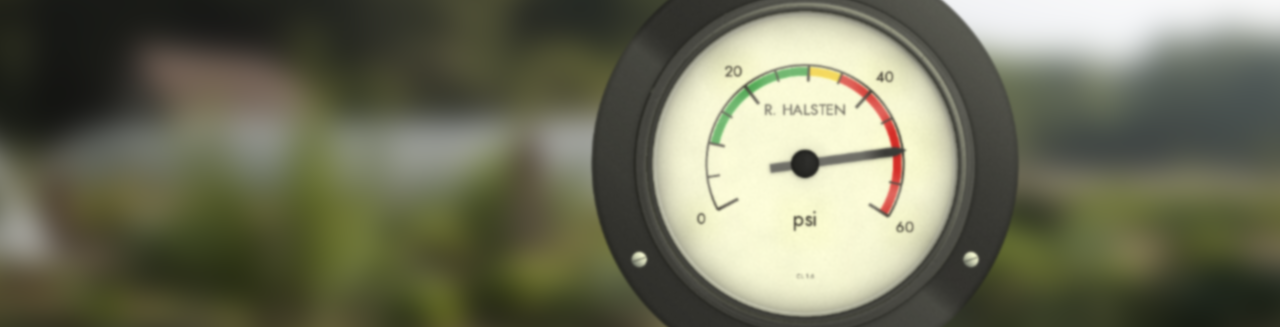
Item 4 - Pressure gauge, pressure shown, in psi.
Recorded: 50 psi
